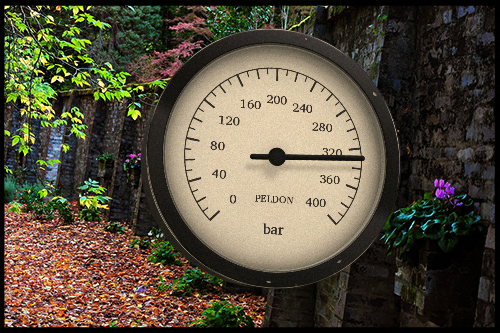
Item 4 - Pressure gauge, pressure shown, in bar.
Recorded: 330 bar
